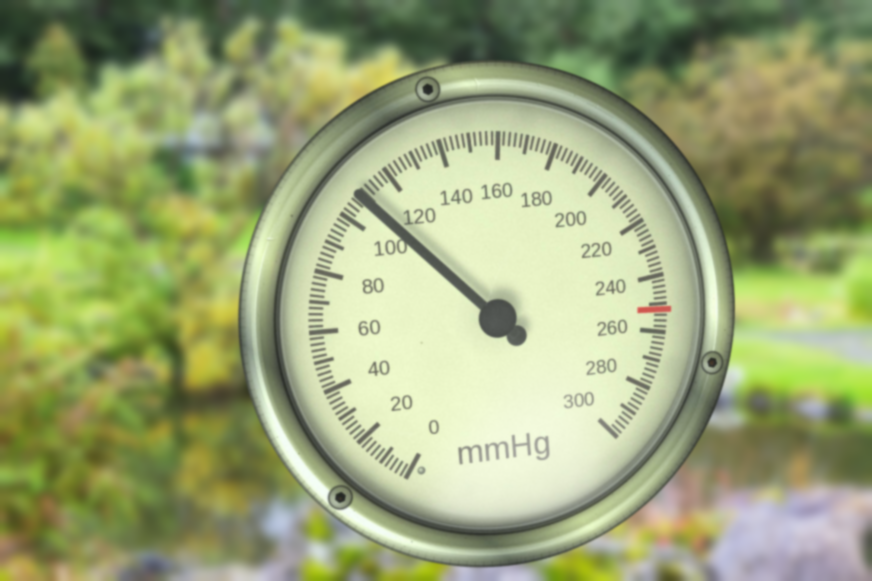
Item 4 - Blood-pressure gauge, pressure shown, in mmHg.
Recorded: 108 mmHg
